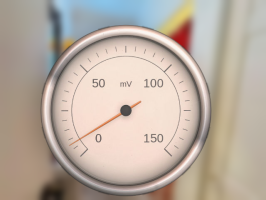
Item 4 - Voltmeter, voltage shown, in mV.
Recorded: 7.5 mV
